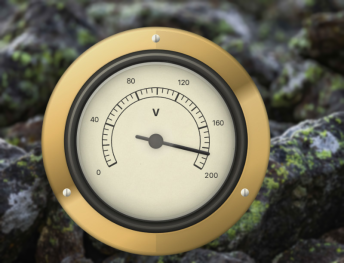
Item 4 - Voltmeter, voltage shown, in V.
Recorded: 185 V
